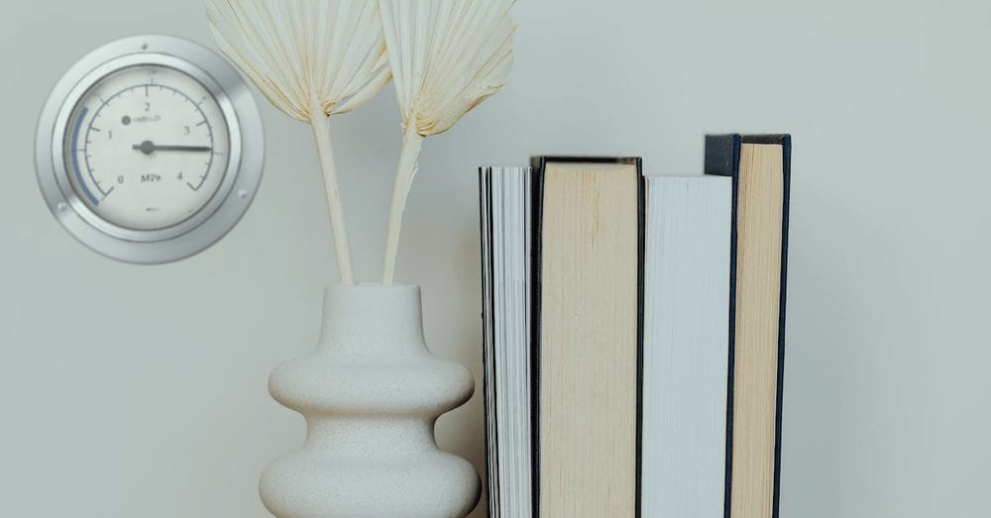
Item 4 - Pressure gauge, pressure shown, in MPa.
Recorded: 3.4 MPa
